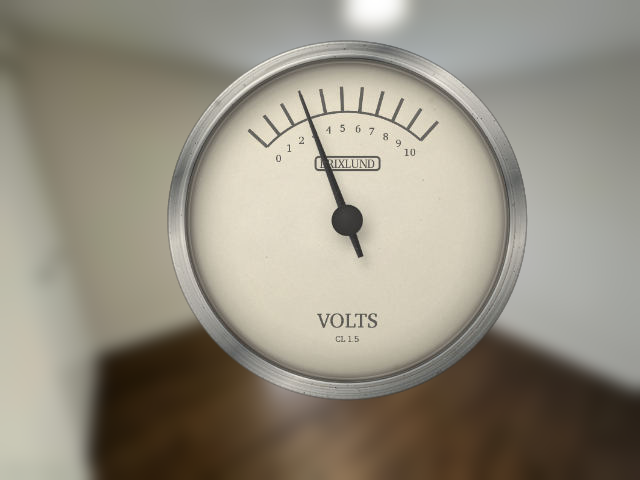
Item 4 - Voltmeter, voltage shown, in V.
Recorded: 3 V
